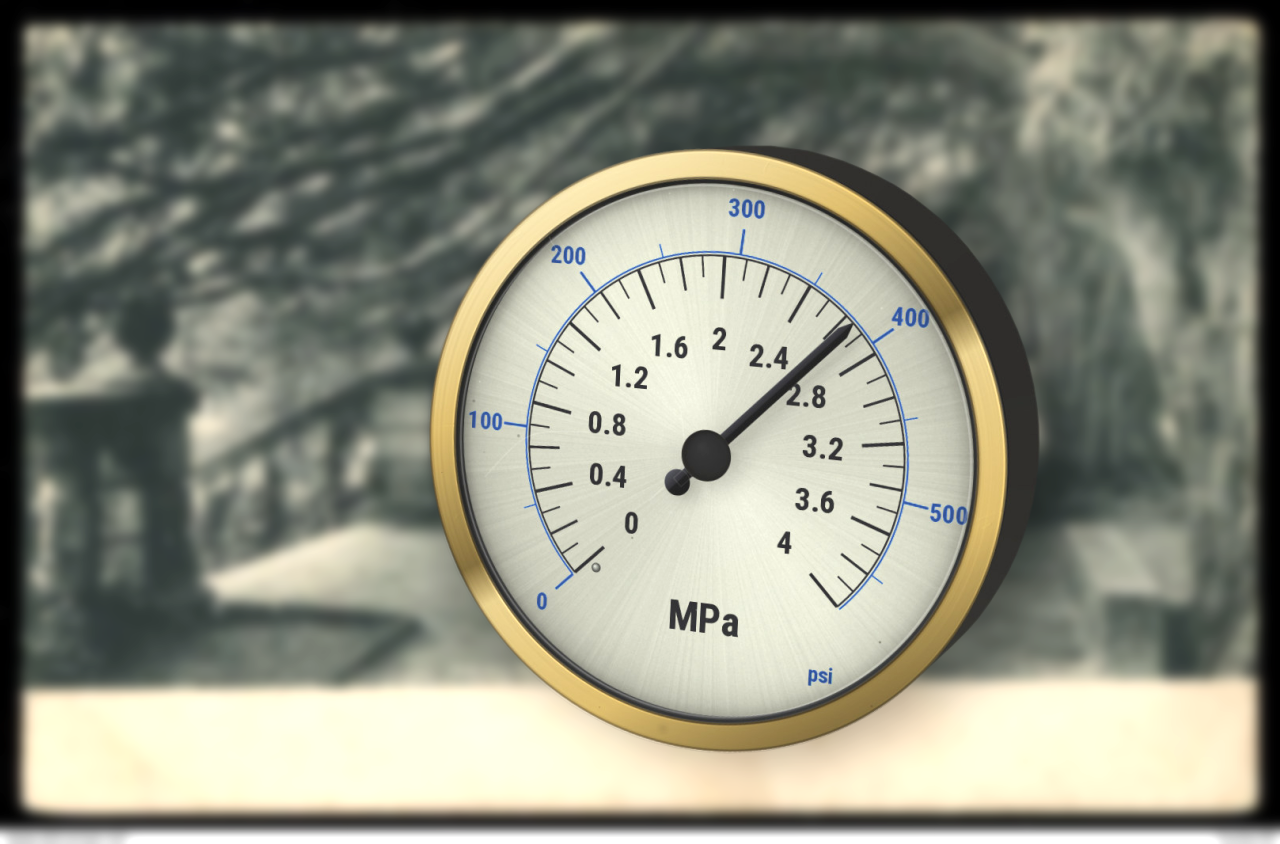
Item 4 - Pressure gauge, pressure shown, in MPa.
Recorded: 2.65 MPa
